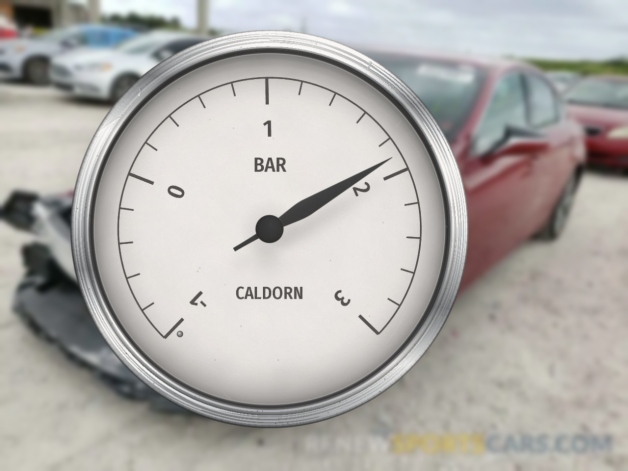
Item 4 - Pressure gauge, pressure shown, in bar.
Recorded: 1.9 bar
